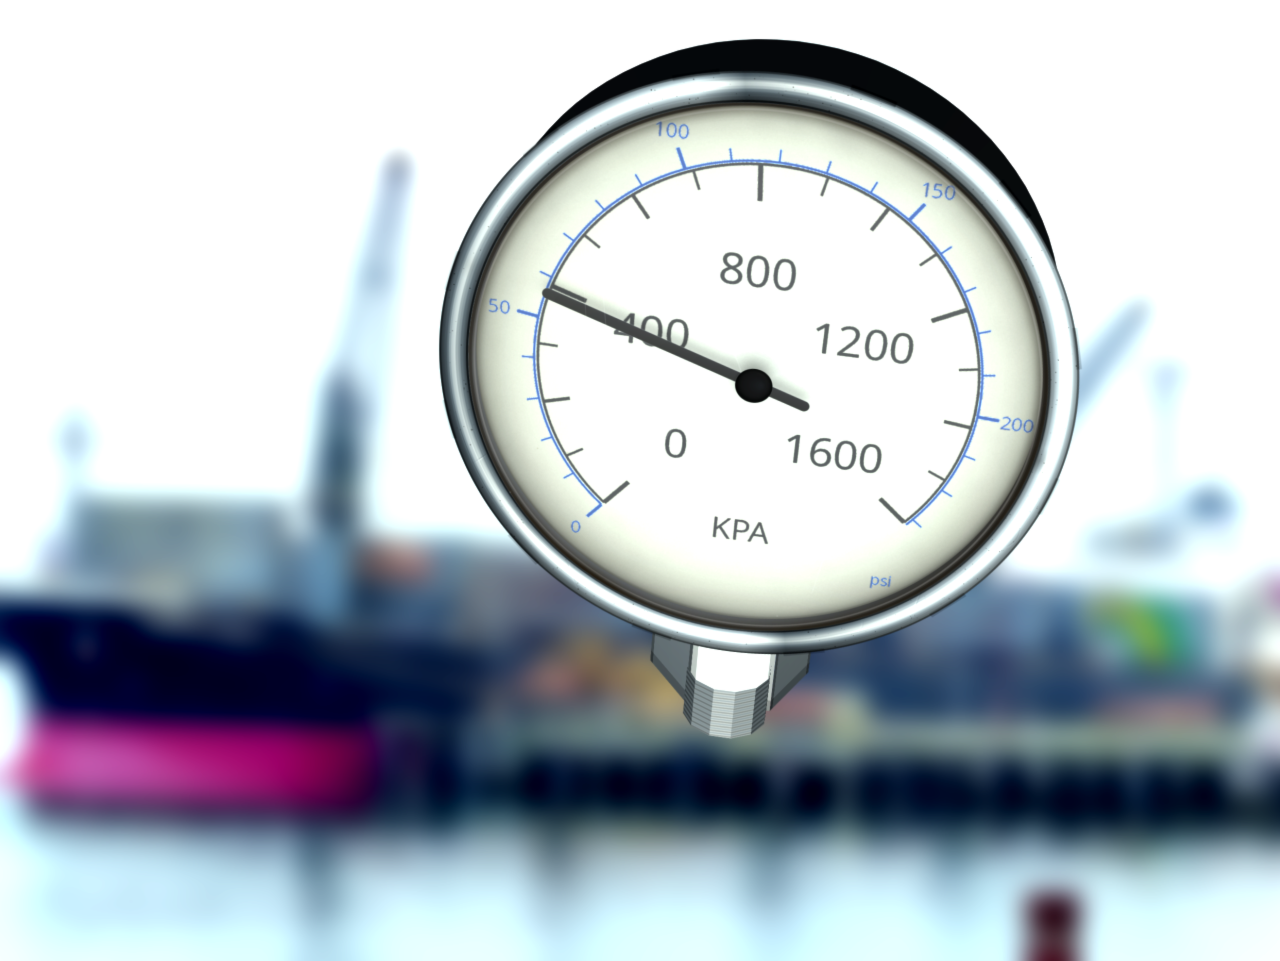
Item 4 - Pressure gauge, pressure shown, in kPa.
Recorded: 400 kPa
